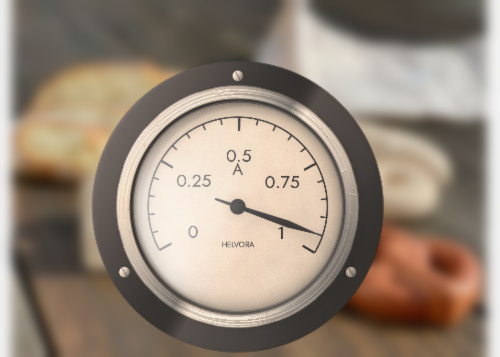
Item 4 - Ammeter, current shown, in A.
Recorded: 0.95 A
